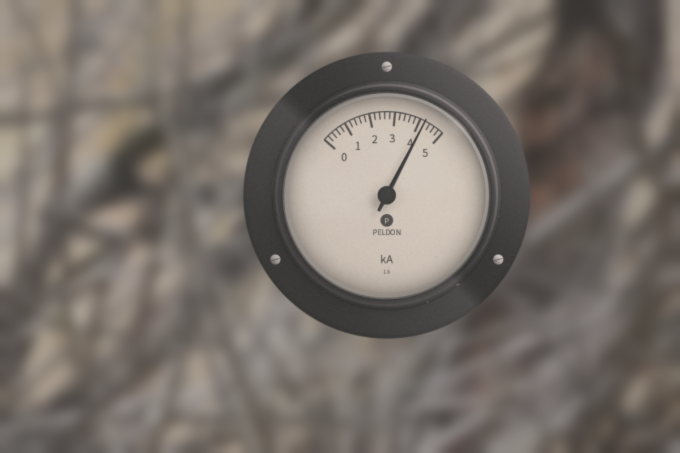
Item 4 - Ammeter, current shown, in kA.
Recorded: 4.2 kA
